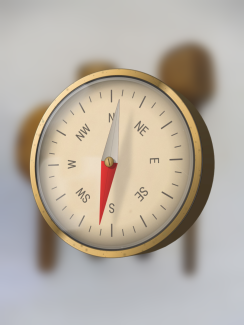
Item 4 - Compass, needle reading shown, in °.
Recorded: 190 °
